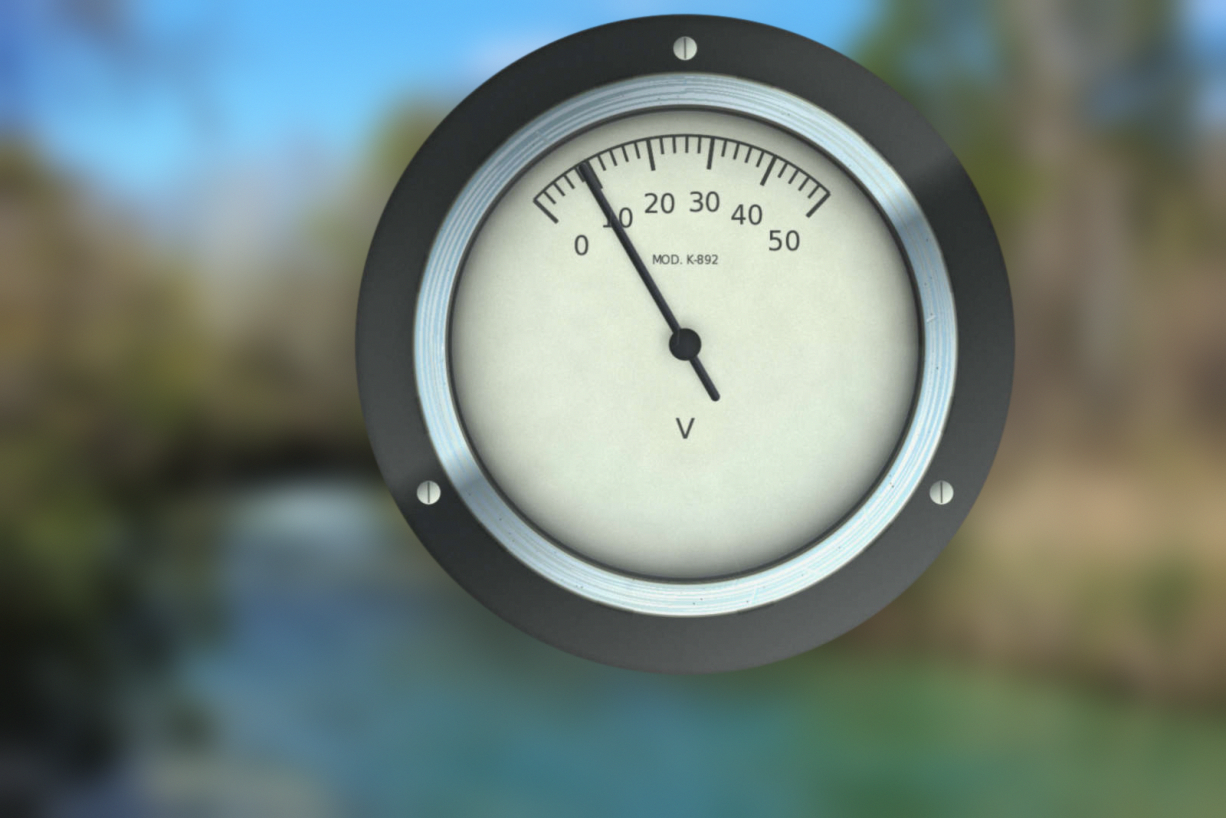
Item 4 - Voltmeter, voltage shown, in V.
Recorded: 9 V
